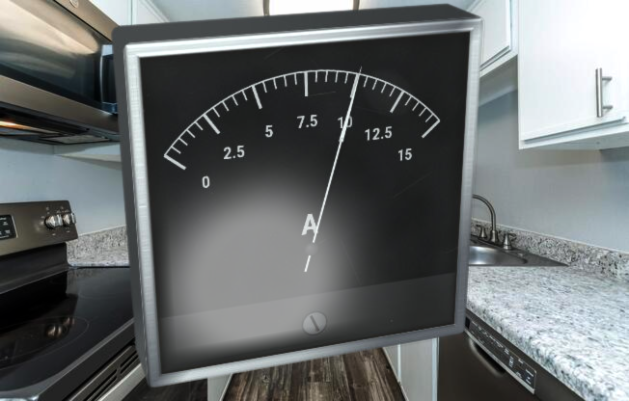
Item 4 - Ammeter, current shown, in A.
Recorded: 10 A
